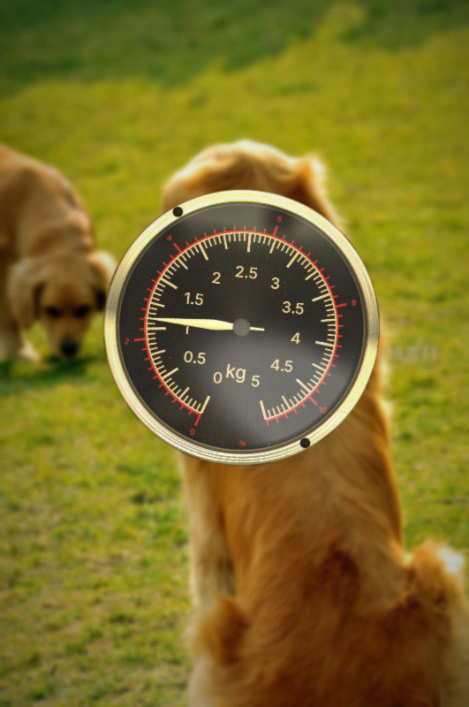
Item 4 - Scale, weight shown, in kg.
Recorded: 1.1 kg
